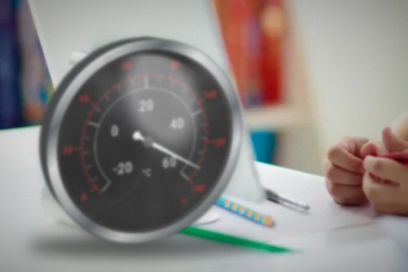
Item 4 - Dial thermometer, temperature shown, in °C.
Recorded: 56 °C
